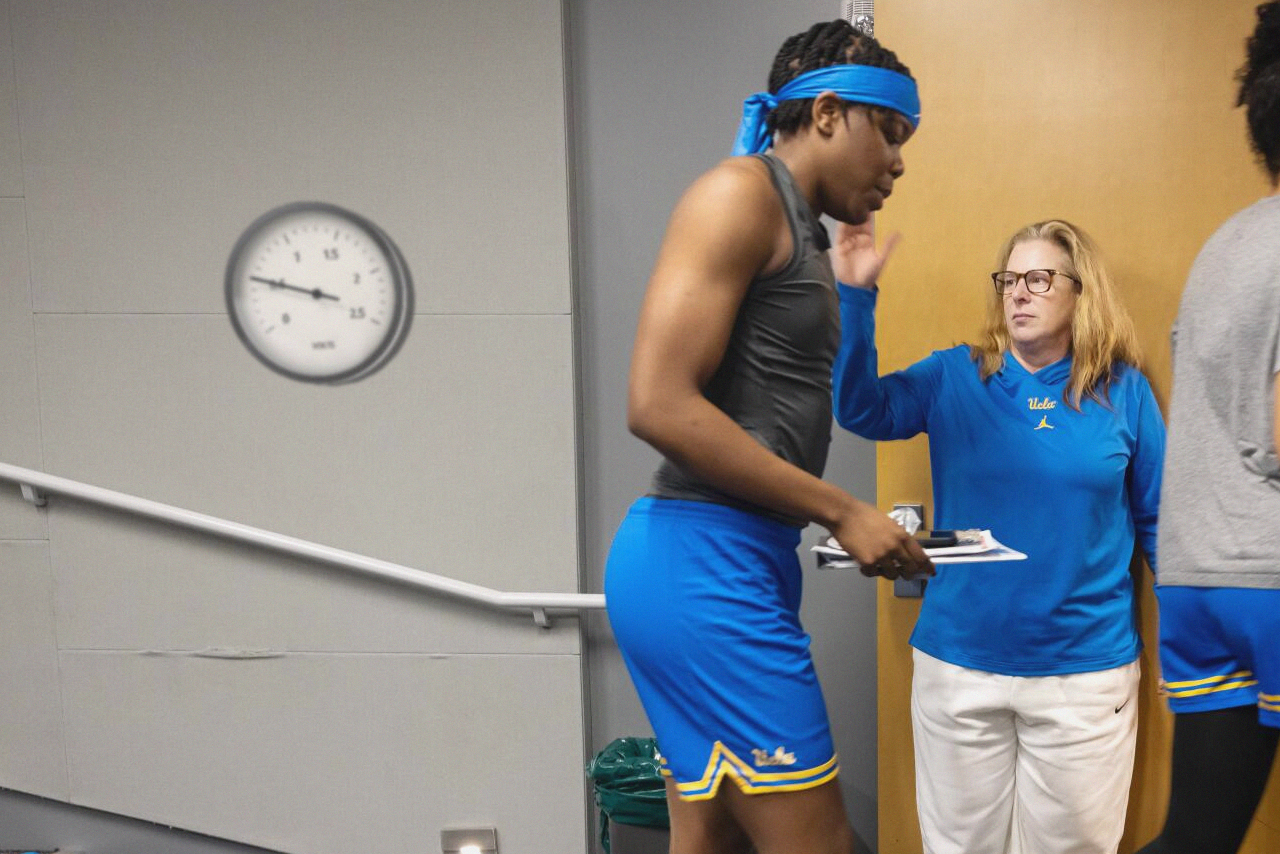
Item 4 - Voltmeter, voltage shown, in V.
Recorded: 0.5 V
